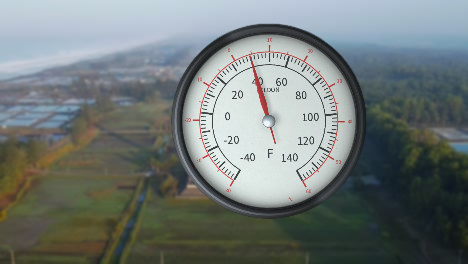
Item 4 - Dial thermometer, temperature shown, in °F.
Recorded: 40 °F
